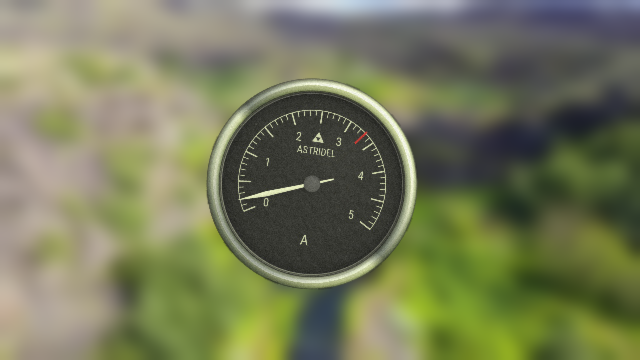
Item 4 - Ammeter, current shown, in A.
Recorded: 0.2 A
